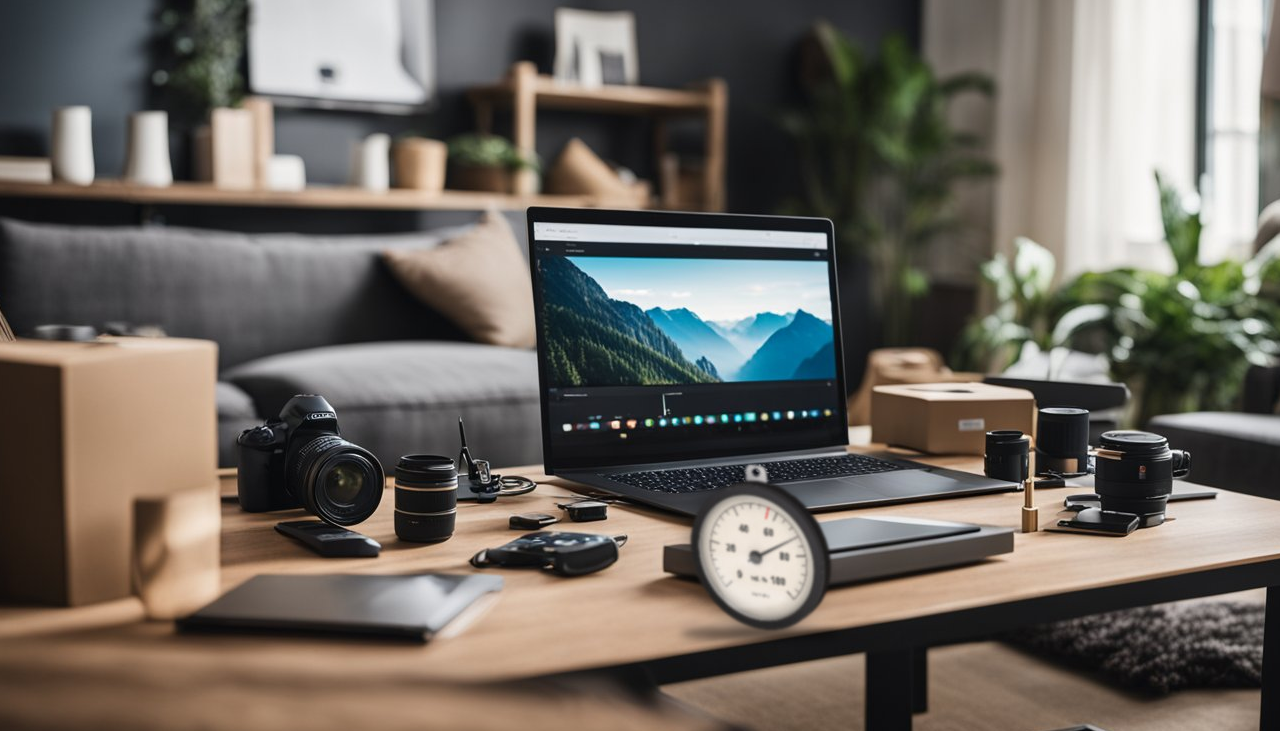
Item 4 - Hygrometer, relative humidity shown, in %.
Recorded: 72 %
